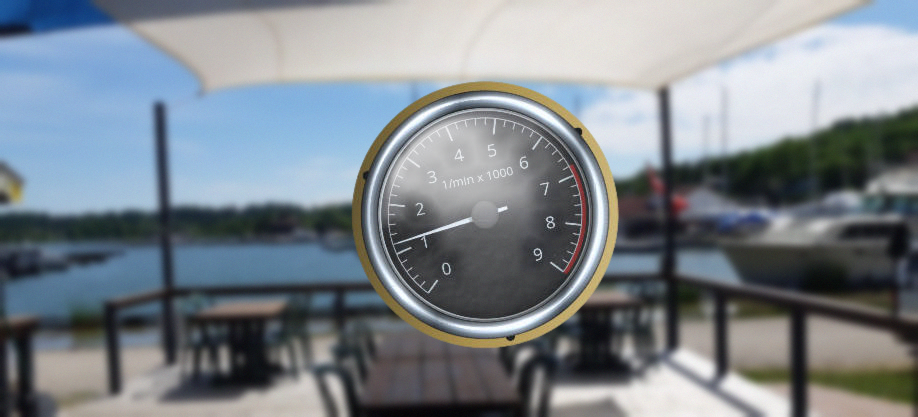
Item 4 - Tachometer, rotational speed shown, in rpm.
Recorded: 1200 rpm
